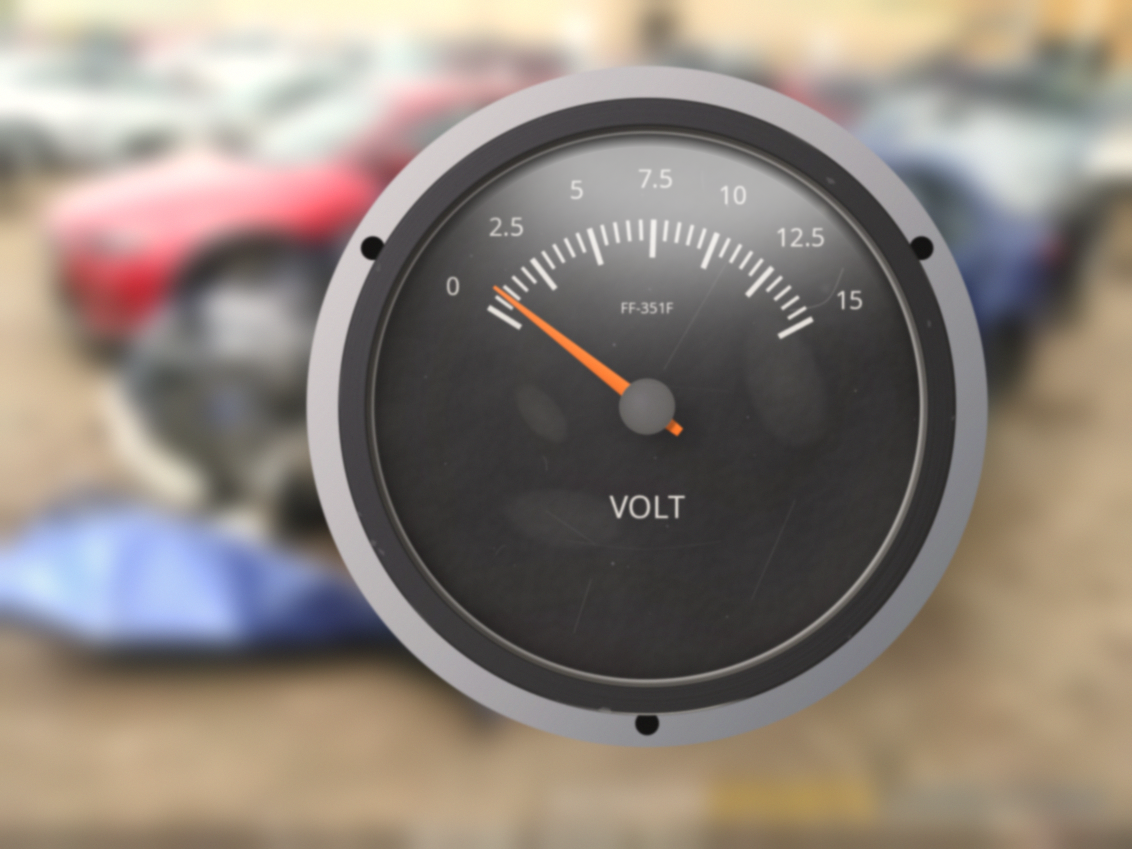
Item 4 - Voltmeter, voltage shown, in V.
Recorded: 0.75 V
